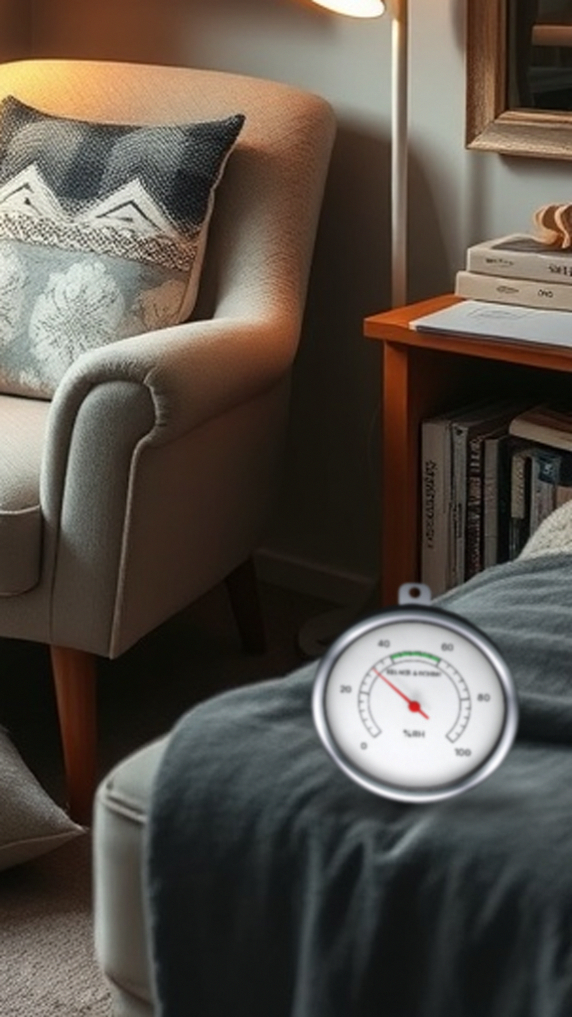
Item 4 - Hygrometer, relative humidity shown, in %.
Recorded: 32 %
